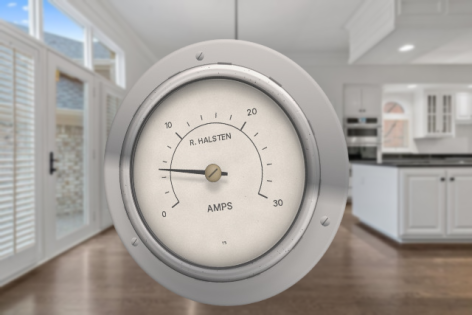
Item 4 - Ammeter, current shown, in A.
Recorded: 5 A
